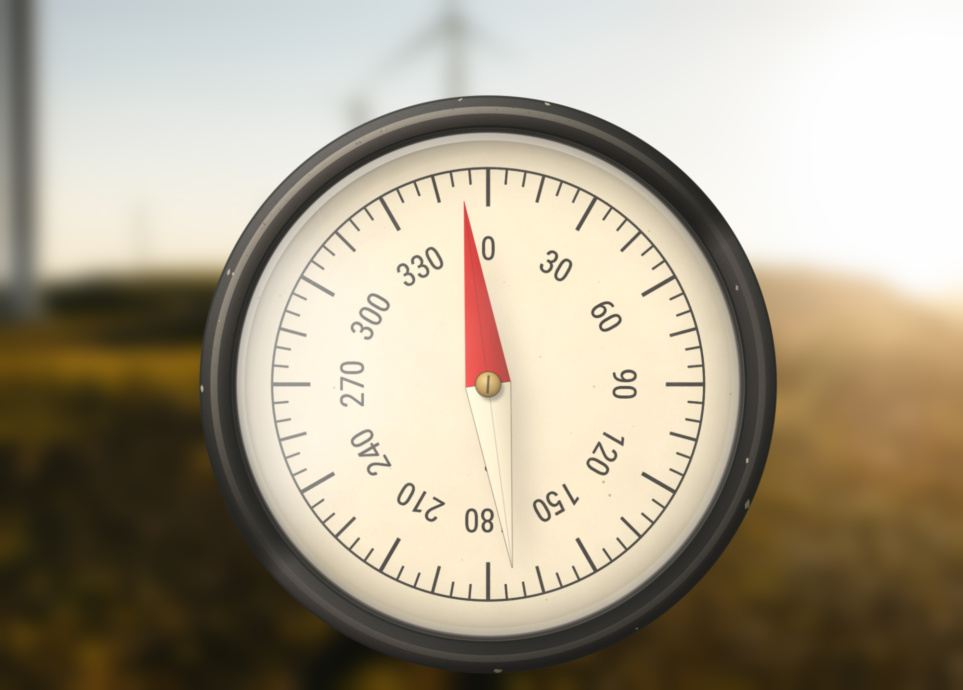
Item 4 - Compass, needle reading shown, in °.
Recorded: 352.5 °
